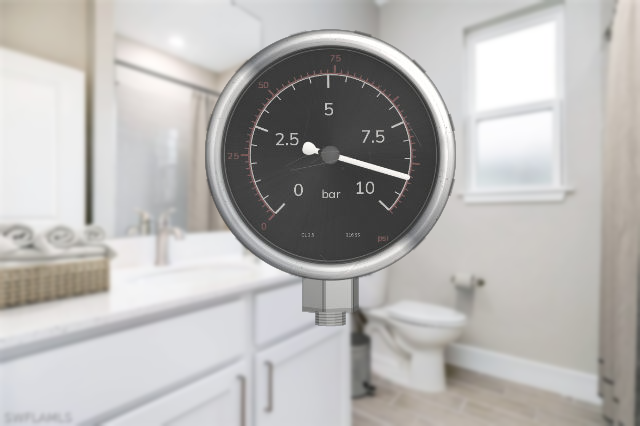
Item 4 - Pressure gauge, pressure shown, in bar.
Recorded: 9 bar
